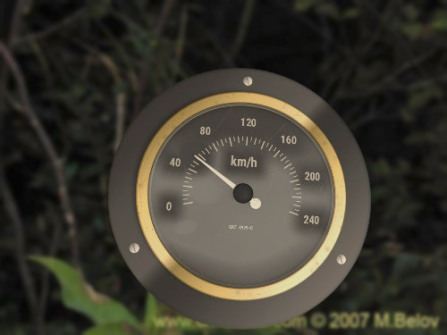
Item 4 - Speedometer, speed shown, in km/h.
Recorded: 55 km/h
